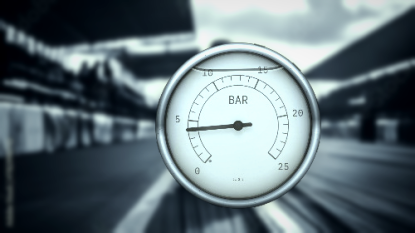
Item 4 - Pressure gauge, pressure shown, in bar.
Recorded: 4 bar
